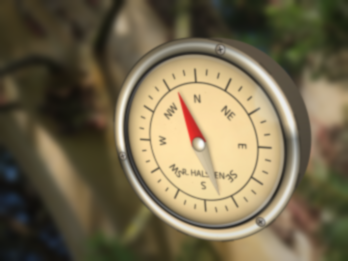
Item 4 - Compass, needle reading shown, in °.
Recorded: 340 °
